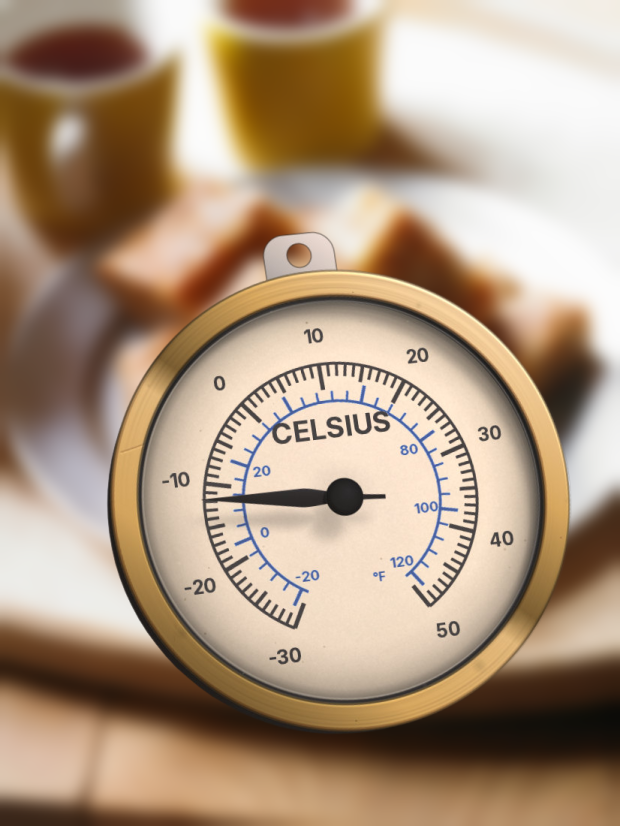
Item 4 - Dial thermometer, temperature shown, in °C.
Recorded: -12 °C
